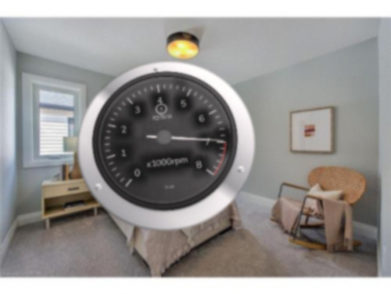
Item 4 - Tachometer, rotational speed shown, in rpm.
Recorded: 7000 rpm
